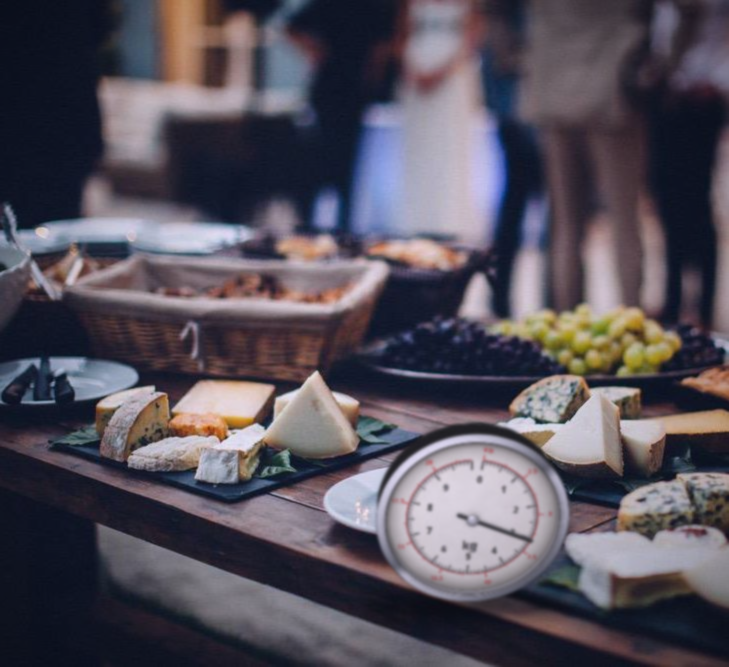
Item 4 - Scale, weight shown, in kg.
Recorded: 3 kg
